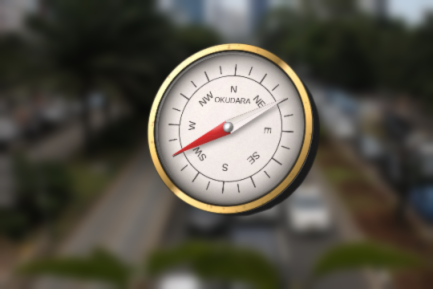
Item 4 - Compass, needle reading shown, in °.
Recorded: 240 °
